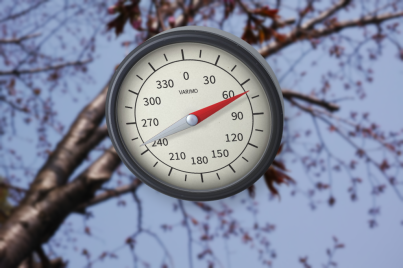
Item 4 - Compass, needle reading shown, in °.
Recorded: 67.5 °
